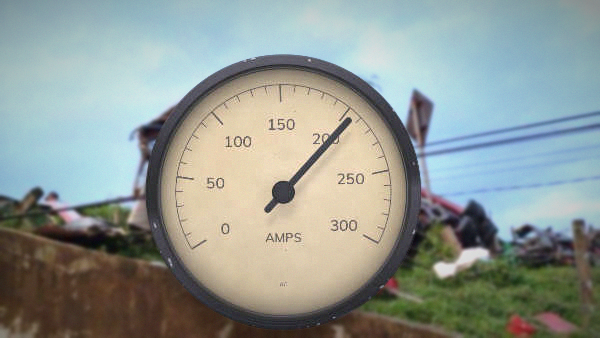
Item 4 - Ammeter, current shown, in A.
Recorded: 205 A
